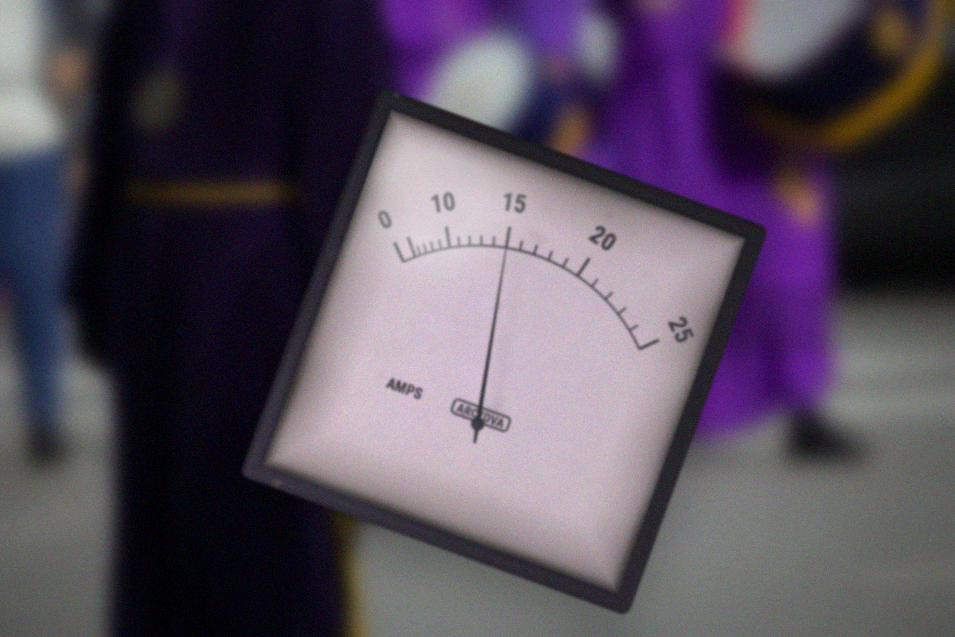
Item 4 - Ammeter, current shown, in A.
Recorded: 15 A
